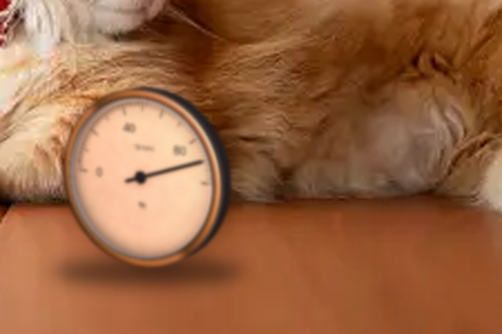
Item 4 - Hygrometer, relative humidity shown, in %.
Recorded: 90 %
